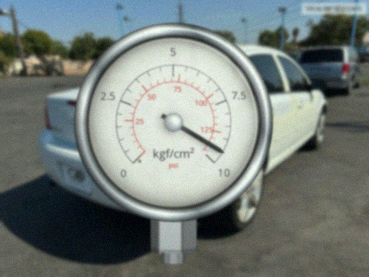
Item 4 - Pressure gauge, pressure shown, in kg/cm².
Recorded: 9.5 kg/cm²
